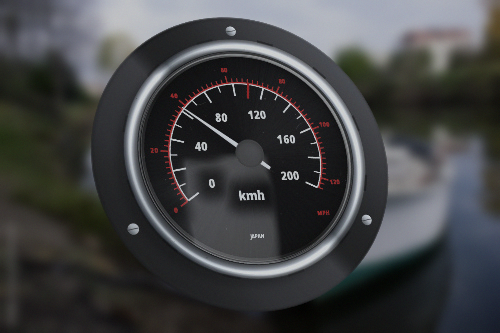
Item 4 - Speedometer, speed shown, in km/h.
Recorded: 60 km/h
